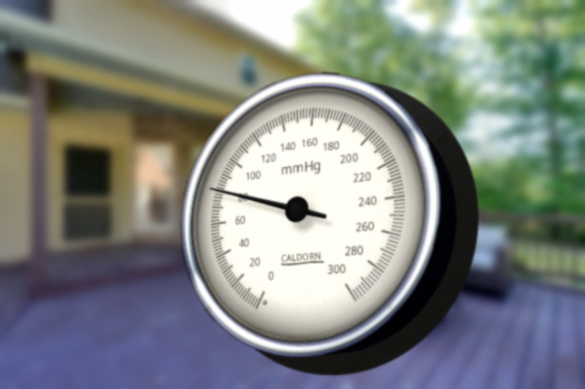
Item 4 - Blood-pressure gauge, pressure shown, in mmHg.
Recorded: 80 mmHg
